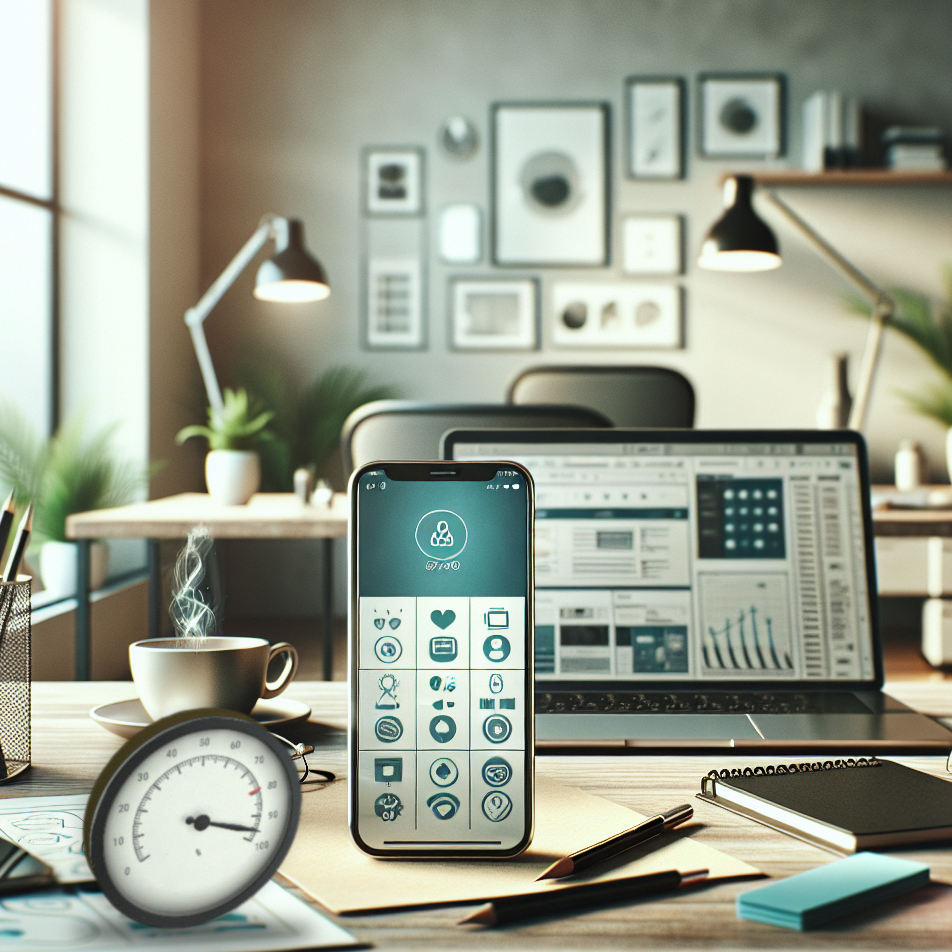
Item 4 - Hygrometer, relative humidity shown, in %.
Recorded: 95 %
